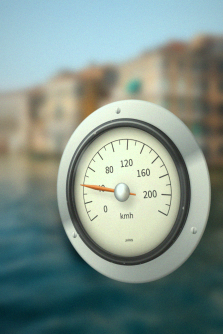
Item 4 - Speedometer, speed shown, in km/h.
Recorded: 40 km/h
